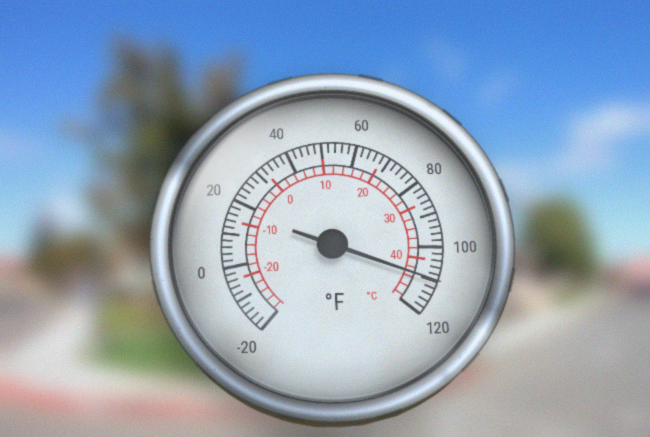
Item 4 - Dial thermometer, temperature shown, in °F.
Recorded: 110 °F
